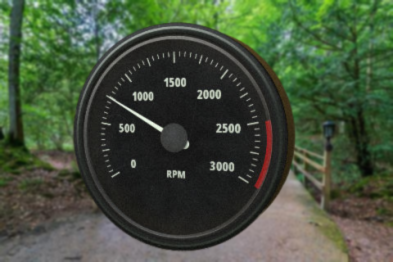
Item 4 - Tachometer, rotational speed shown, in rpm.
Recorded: 750 rpm
